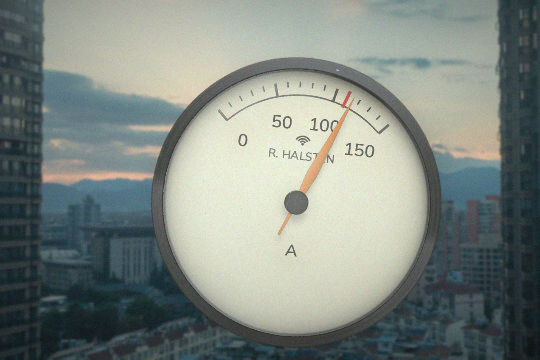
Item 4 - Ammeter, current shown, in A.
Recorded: 115 A
